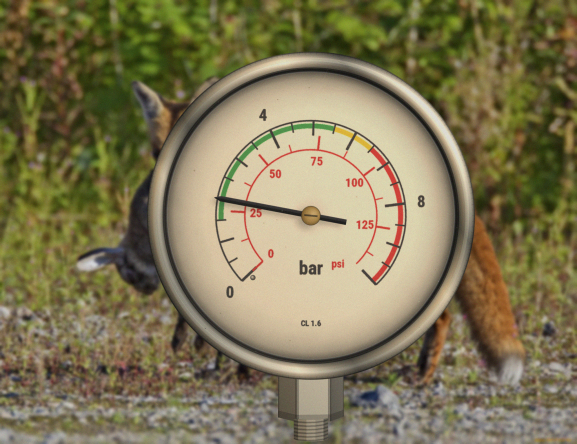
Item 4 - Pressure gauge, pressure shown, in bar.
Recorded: 2 bar
